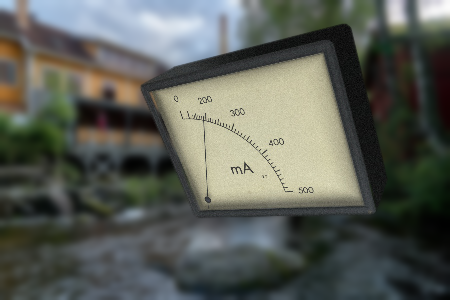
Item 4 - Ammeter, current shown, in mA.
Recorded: 200 mA
